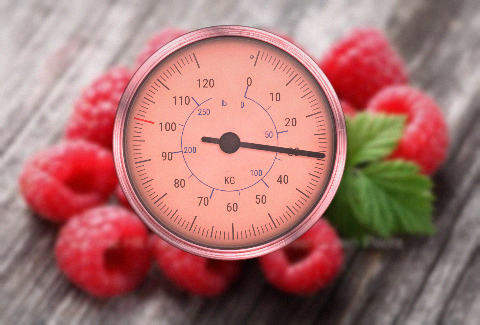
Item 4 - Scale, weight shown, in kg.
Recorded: 30 kg
